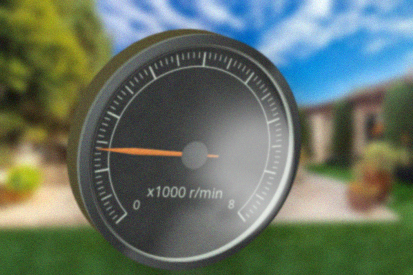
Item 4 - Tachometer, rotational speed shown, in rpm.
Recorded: 1400 rpm
